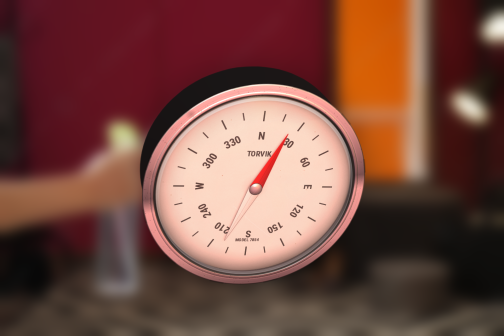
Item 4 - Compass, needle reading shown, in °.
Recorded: 22.5 °
